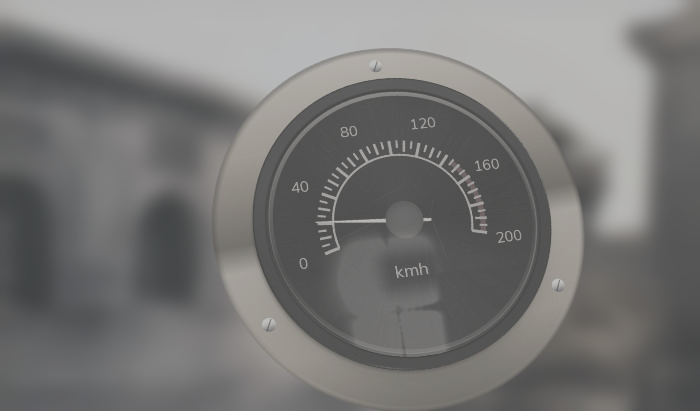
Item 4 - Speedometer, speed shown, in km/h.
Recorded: 20 km/h
